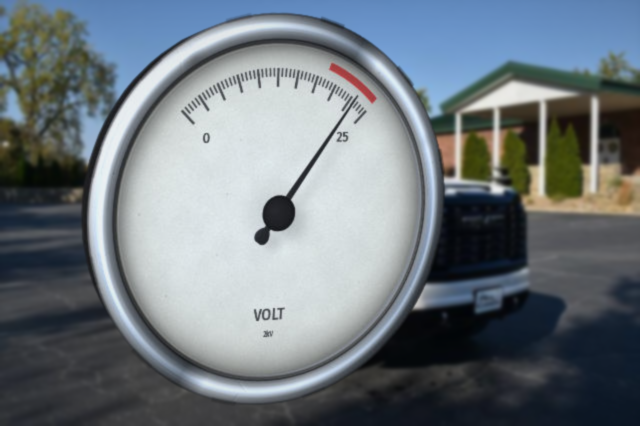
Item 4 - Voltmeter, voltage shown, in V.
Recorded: 22.5 V
